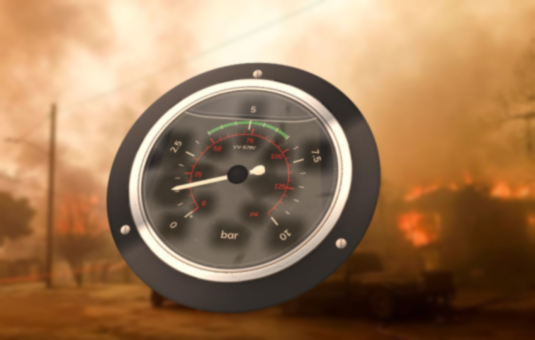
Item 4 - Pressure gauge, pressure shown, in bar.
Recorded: 1 bar
